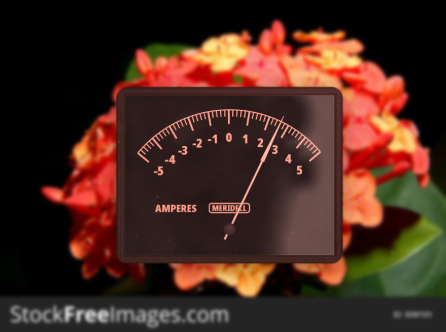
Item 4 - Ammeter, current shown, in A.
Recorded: 2.6 A
